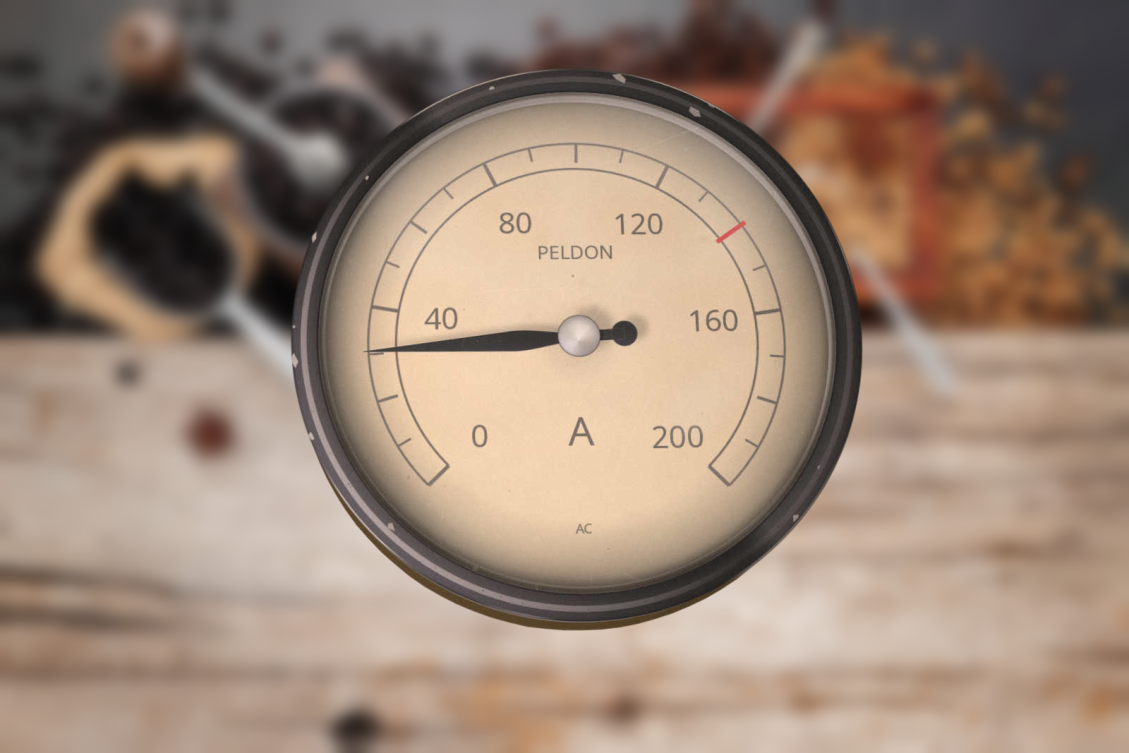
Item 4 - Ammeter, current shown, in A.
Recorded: 30 A
